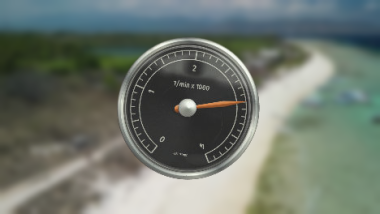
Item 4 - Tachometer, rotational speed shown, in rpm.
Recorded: 3000 rpm
